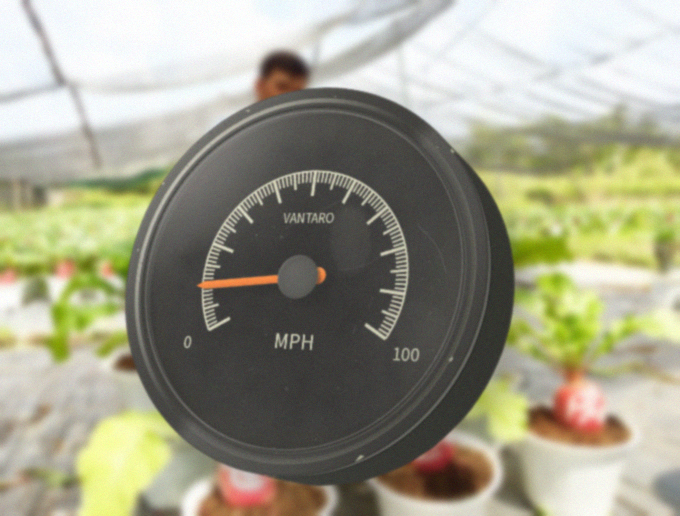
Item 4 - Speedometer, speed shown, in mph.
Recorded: 10 mph
